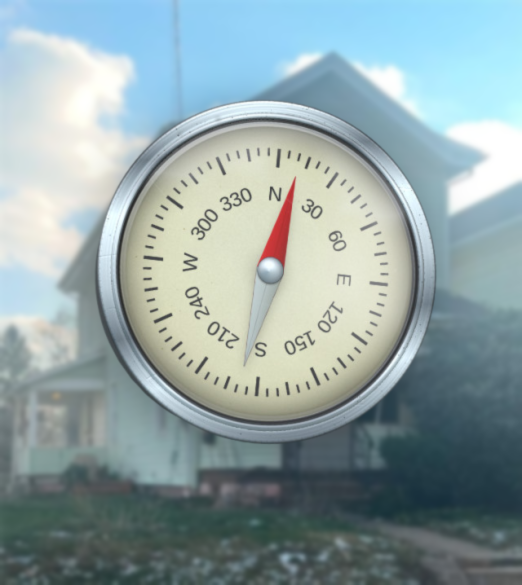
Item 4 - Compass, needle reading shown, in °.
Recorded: 10 °
